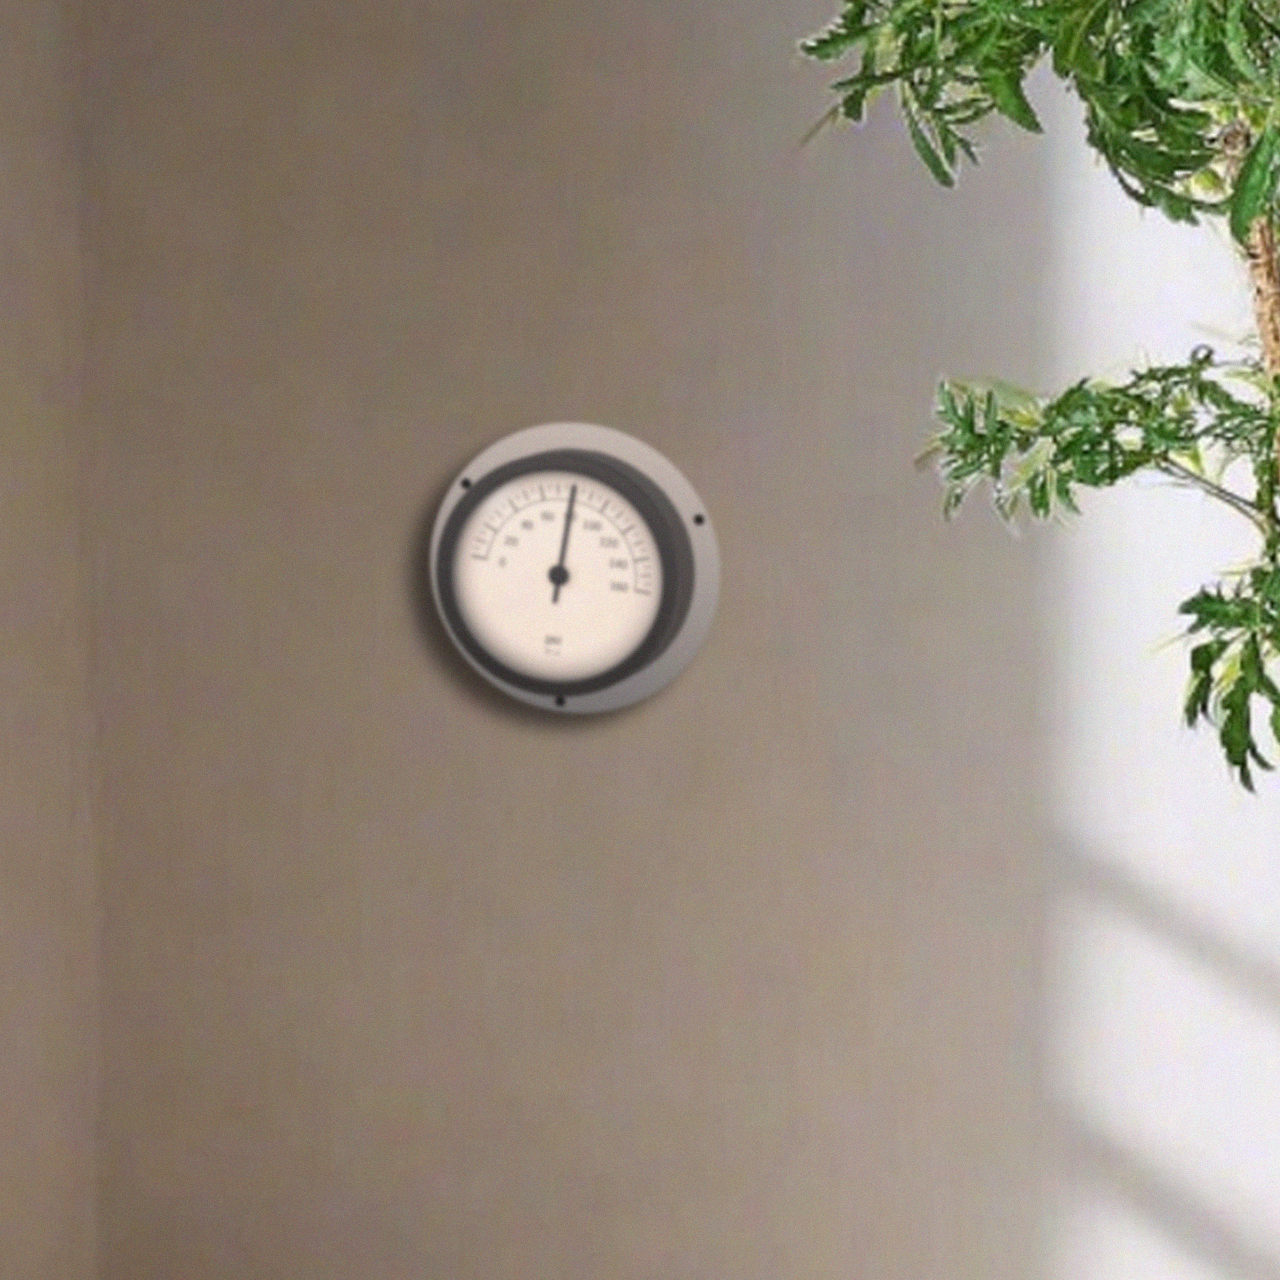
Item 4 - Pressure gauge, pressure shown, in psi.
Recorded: 80 psi
